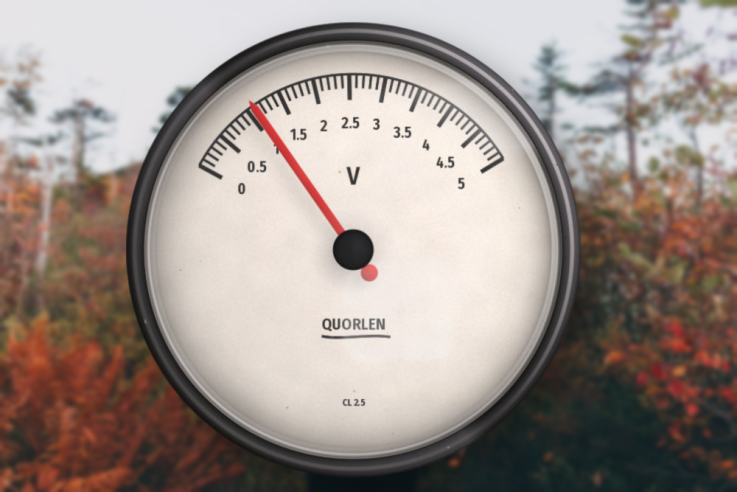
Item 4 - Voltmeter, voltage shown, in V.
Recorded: 1.1 V
